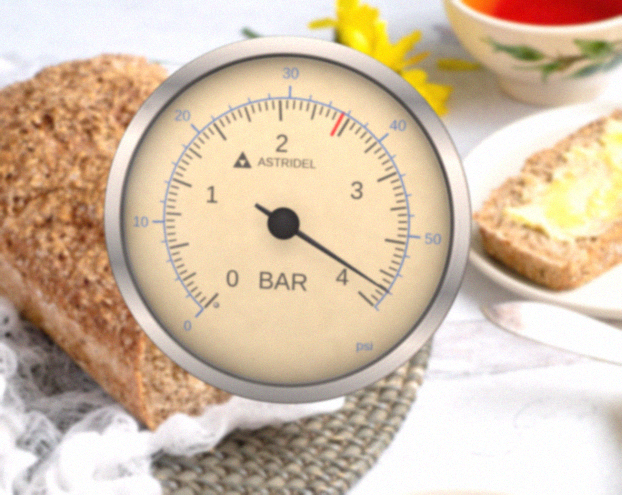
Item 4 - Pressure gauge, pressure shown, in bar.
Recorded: 3.85 bar
